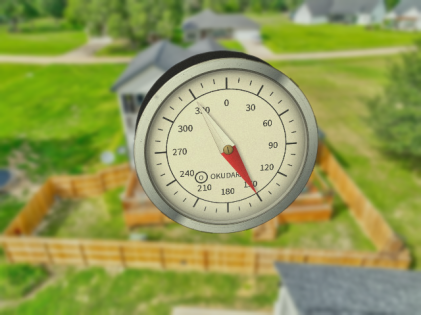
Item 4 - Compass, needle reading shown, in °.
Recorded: 150 °
